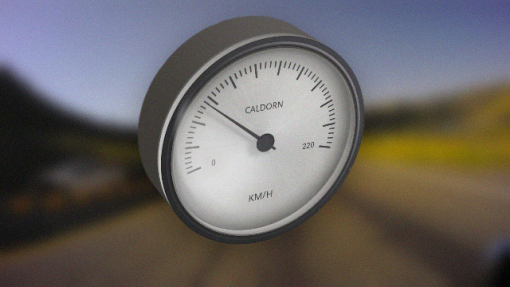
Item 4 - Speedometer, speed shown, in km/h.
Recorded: 56 km/h
